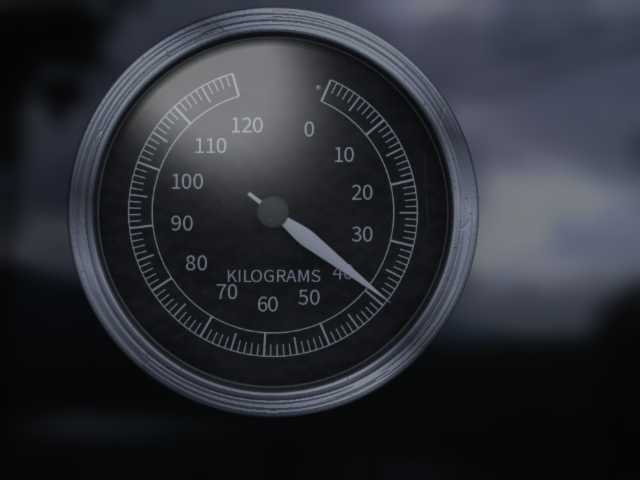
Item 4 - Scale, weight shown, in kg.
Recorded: 39 kg
